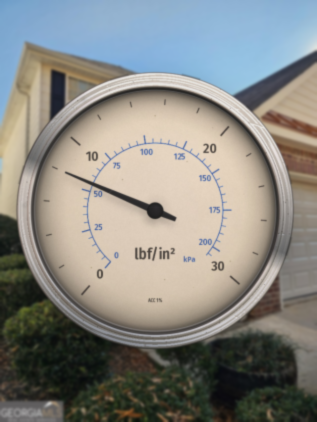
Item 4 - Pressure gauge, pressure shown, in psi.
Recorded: 8 psi
